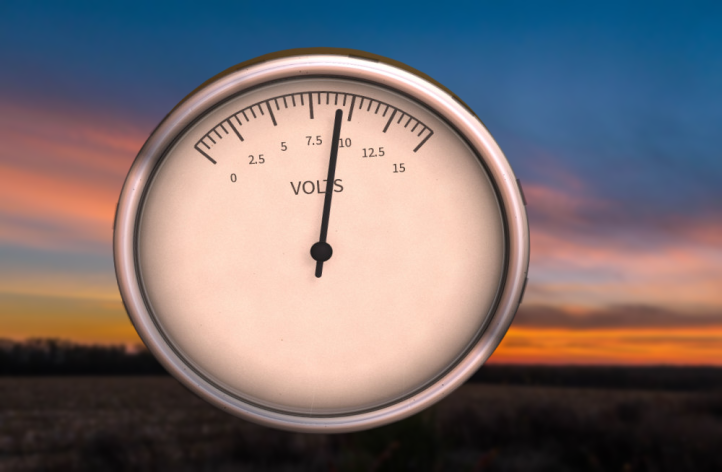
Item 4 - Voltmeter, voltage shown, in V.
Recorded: 9.25 V
